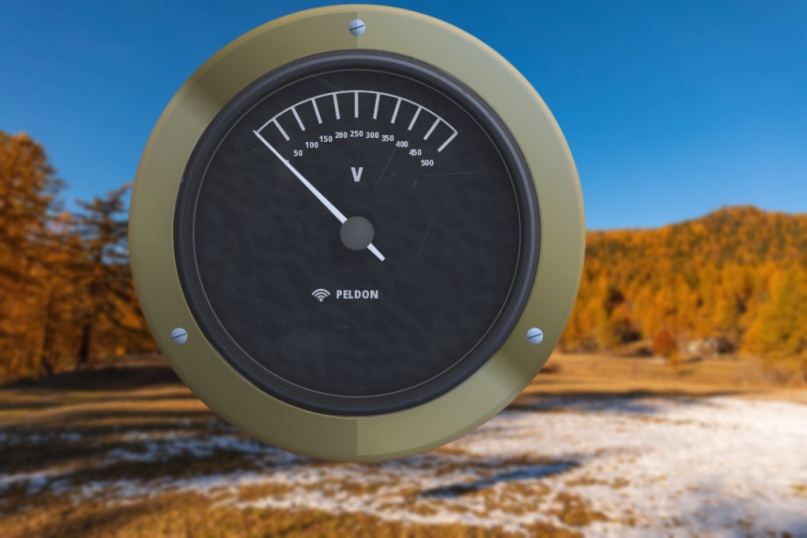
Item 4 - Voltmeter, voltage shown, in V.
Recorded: 0 V
